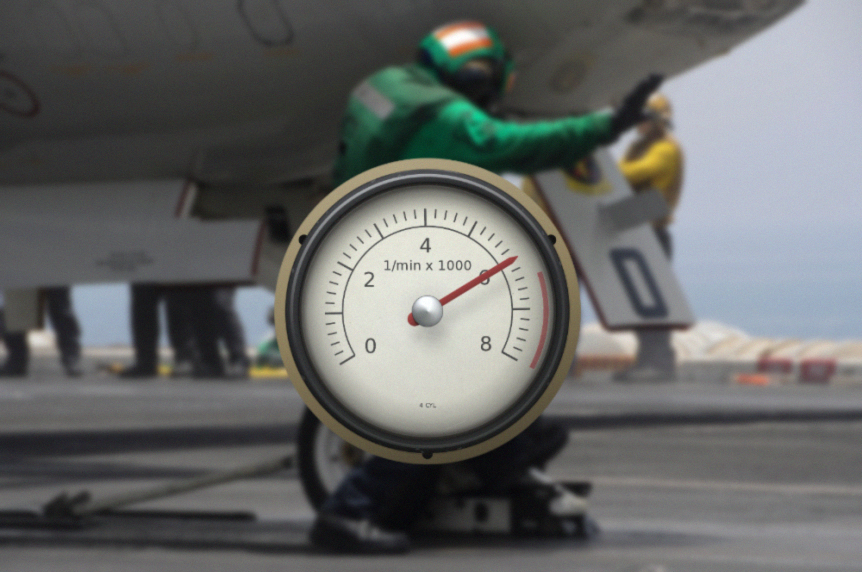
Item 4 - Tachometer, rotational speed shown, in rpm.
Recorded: 6000 rpm
